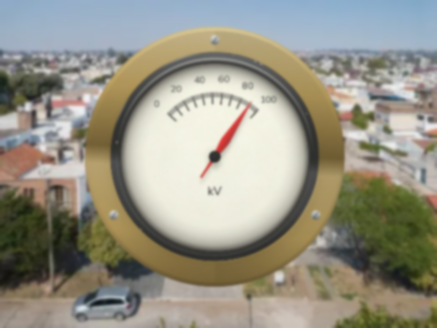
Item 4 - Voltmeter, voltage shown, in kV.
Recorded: 90 kV
